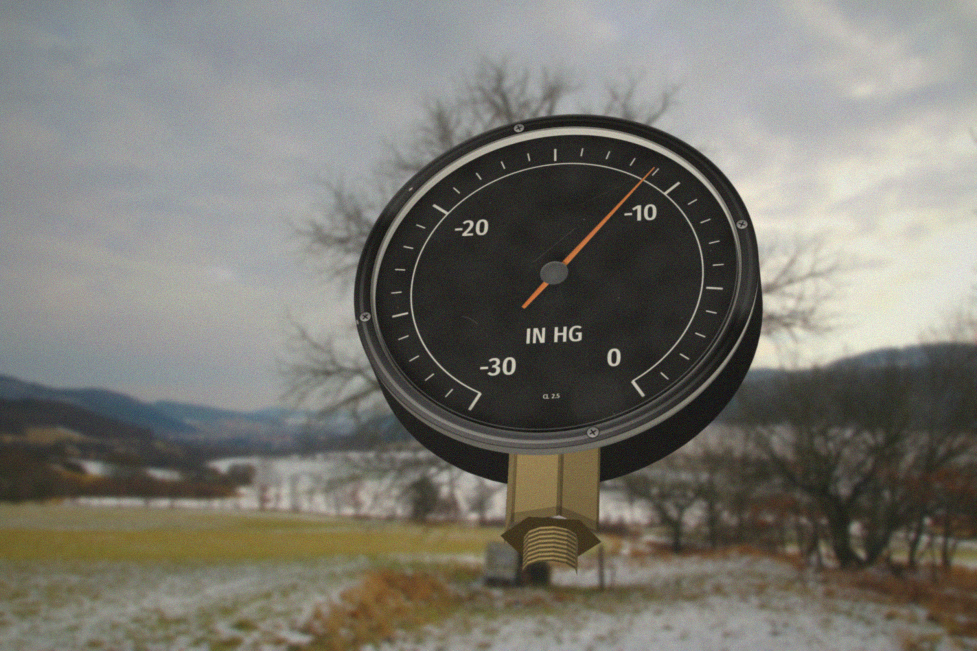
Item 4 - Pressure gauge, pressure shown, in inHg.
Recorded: -11 inHg
